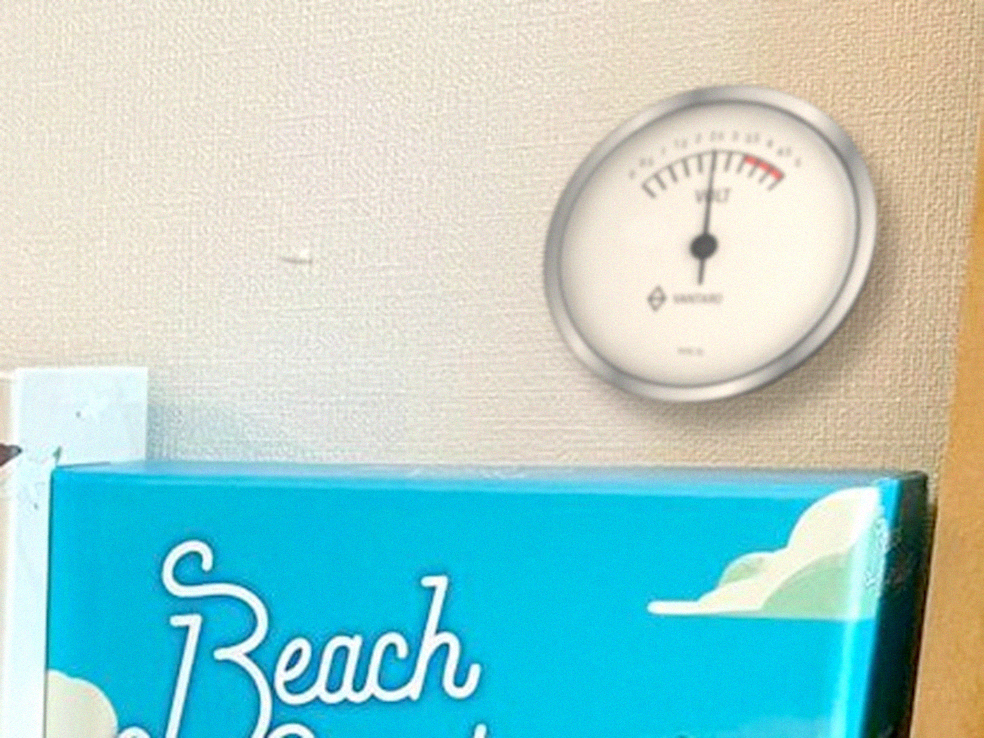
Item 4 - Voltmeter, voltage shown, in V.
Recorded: 2.5 V
